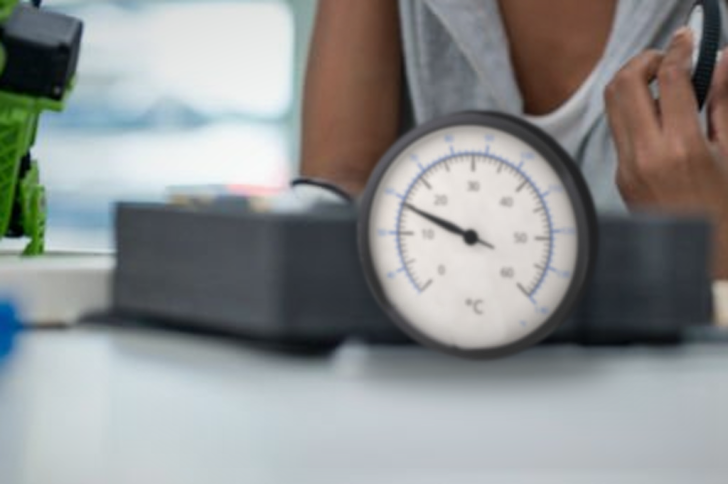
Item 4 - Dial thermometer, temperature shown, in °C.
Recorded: 15 °C
